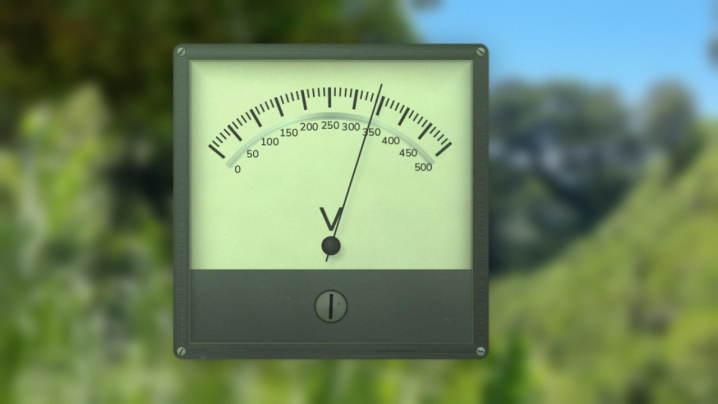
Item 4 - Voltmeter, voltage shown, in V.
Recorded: 340 V
